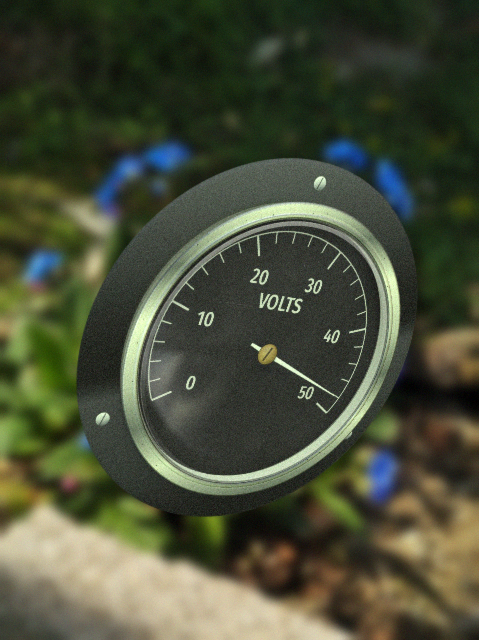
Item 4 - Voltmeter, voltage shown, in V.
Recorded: 48 V
